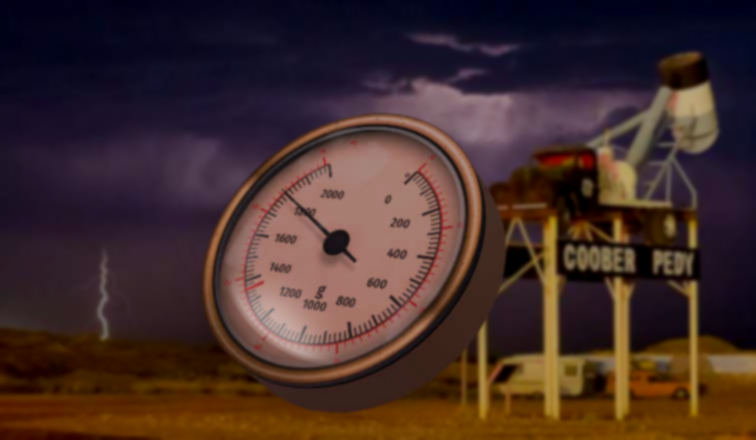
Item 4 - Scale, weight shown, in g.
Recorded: 1800 g
